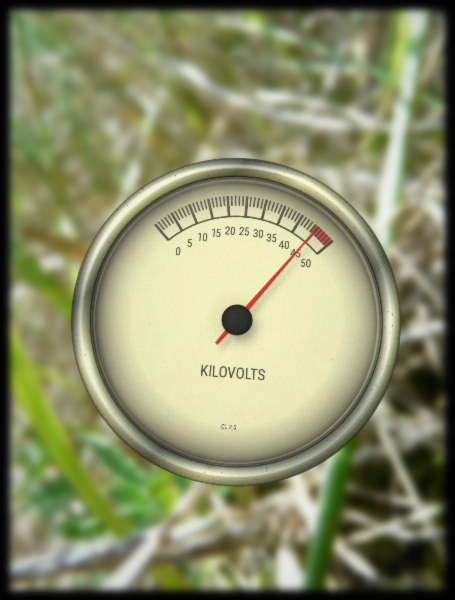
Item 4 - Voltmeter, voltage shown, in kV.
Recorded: 45 kV
